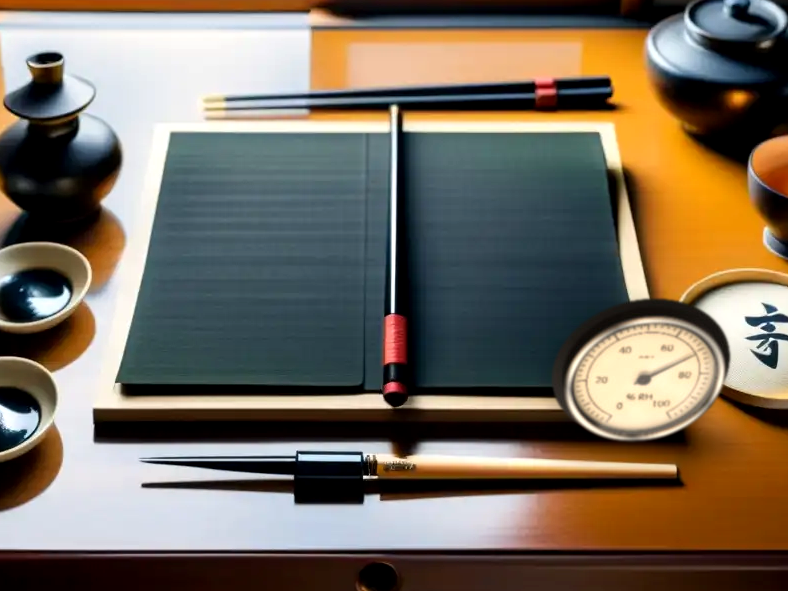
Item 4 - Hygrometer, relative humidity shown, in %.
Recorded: 70 %
